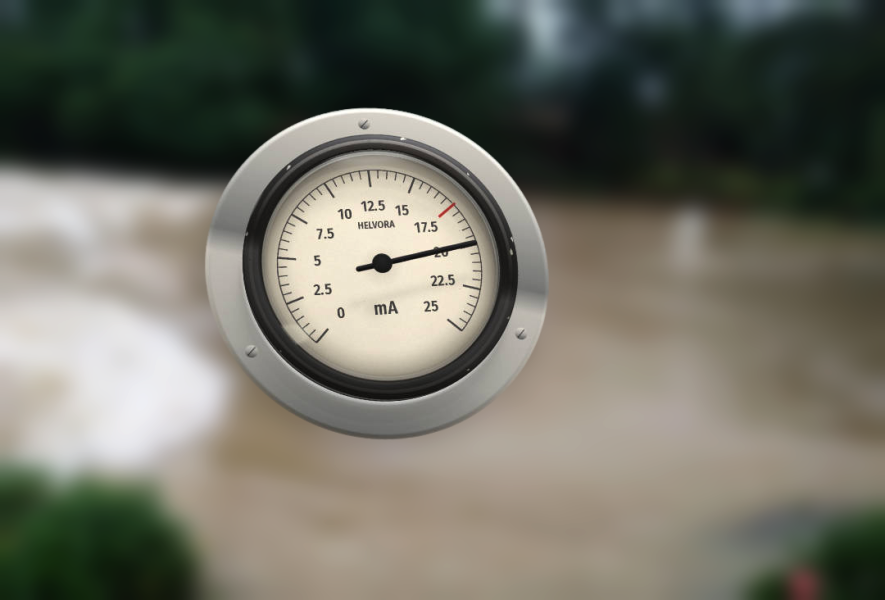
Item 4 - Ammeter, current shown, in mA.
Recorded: 20 mA
